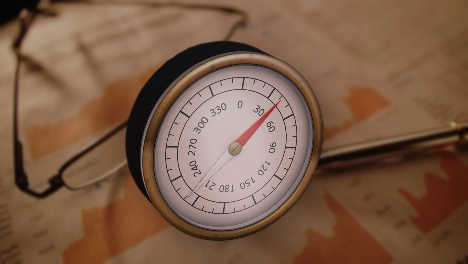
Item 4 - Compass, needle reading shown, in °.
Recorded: 40 °
